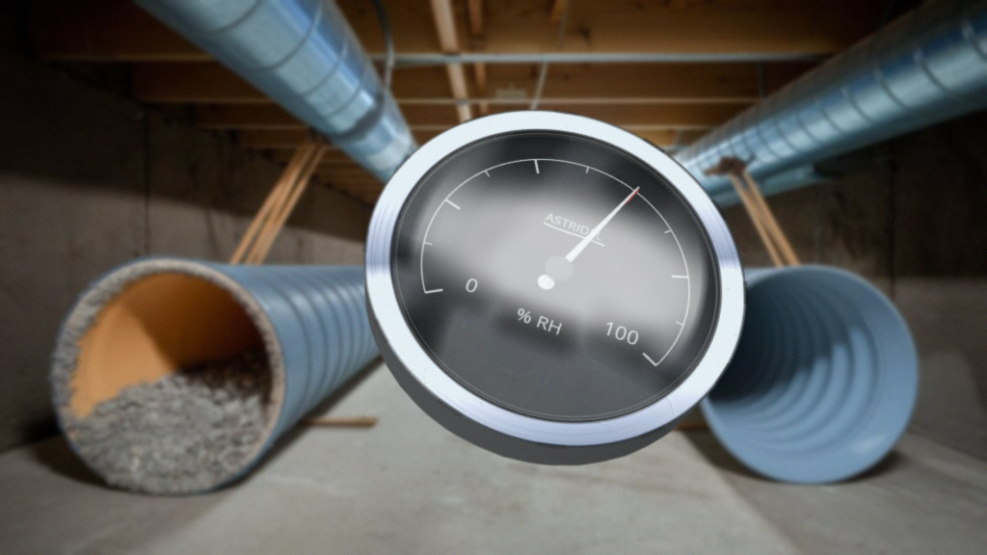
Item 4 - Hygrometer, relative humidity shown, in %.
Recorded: 60 %
